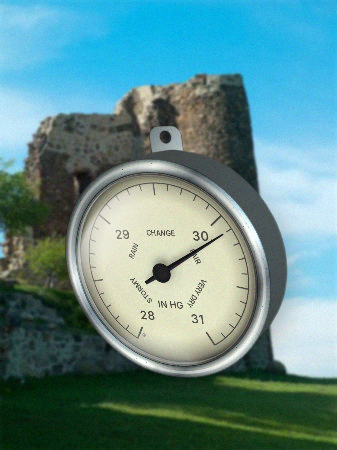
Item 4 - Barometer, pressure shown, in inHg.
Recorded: 30.1 inHg
